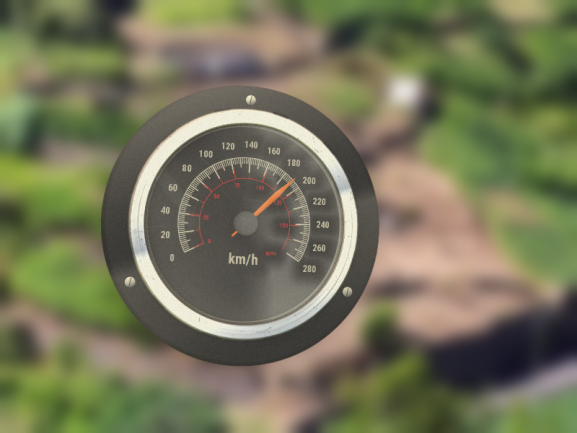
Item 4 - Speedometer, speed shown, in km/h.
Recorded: 190 km/h
